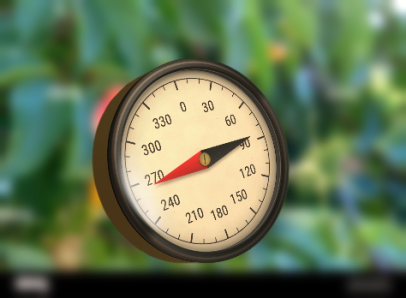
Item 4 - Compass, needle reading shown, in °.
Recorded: 265 °
